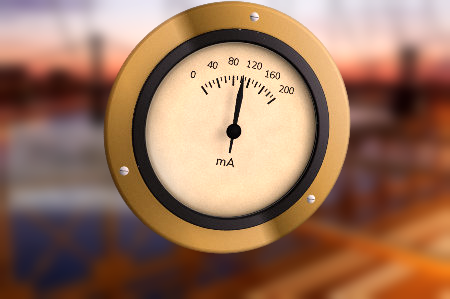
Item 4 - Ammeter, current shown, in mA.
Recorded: 100 mA
